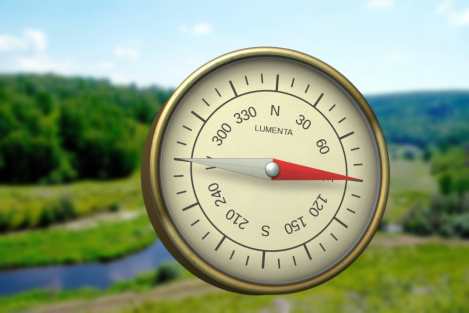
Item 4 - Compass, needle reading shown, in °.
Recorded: 90 °
